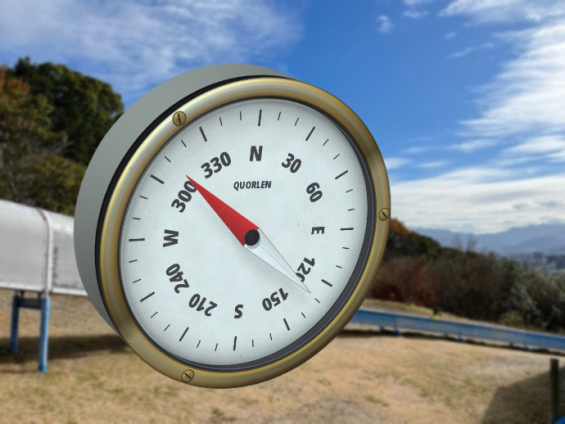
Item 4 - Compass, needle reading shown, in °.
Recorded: 310 °
